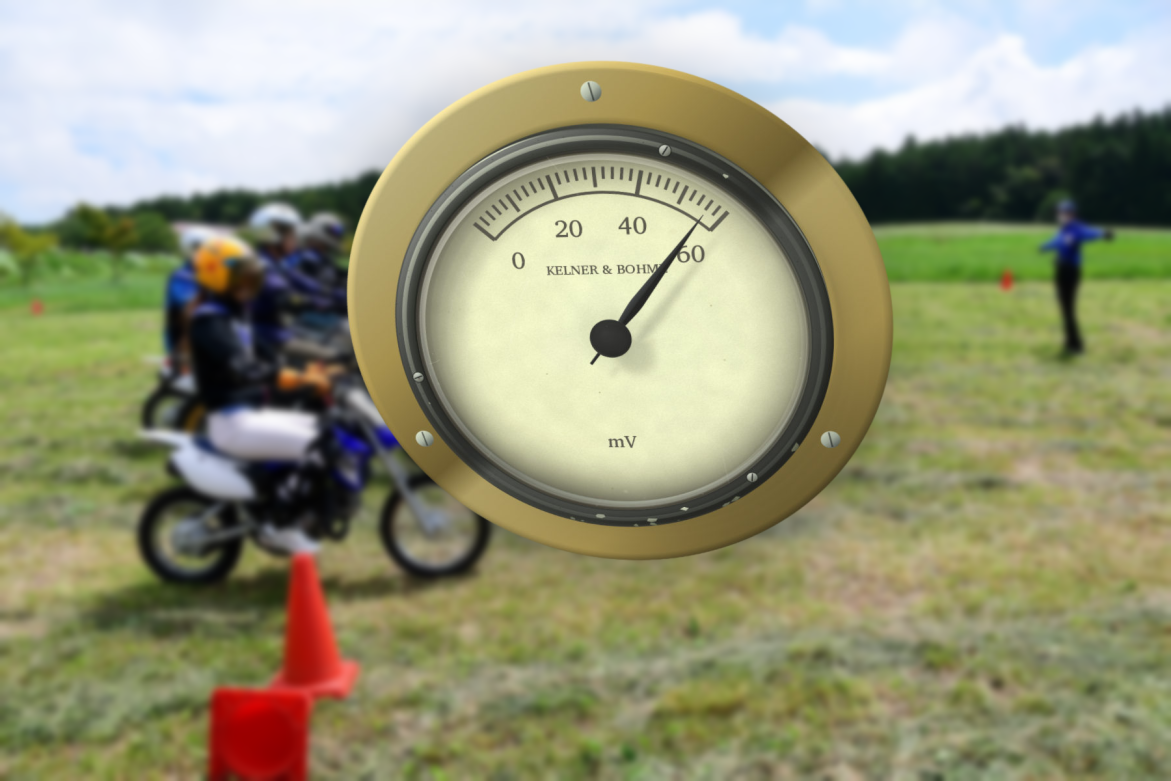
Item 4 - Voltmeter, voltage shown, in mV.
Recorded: 56 mV
